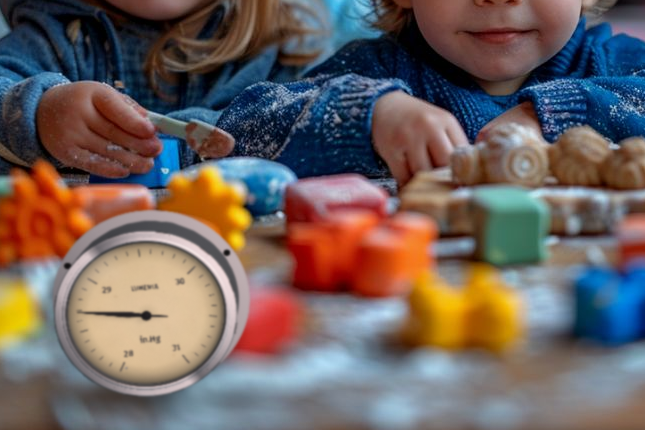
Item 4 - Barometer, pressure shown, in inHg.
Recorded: 28.7 inHg
